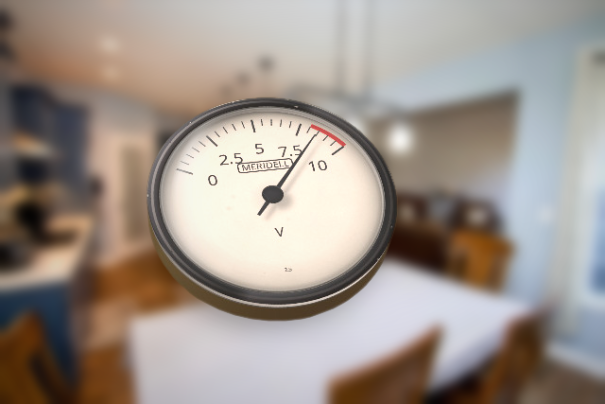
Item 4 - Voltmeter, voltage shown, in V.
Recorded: 8.5 V
